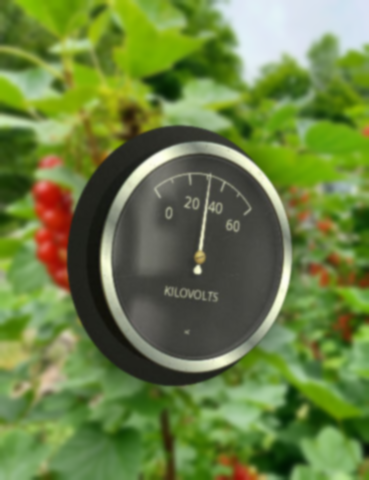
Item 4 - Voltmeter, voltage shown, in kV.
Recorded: 30 kV
